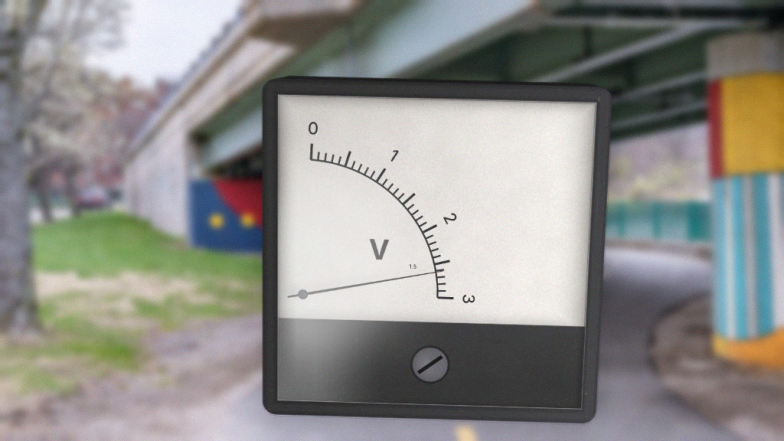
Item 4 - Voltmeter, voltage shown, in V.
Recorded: 2.6 V
